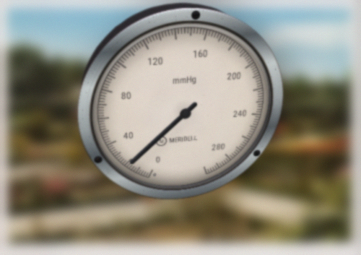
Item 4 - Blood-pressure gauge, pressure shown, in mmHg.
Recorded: 20 mmHg
